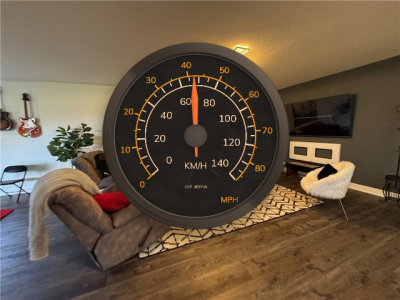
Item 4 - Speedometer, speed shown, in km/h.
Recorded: 67.5 km/h
